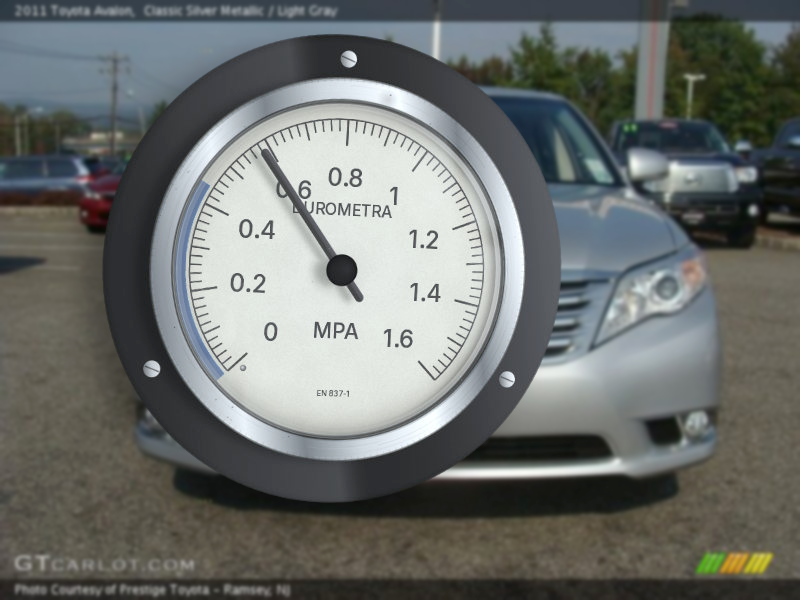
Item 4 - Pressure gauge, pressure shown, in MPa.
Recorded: 0.58 MPa
